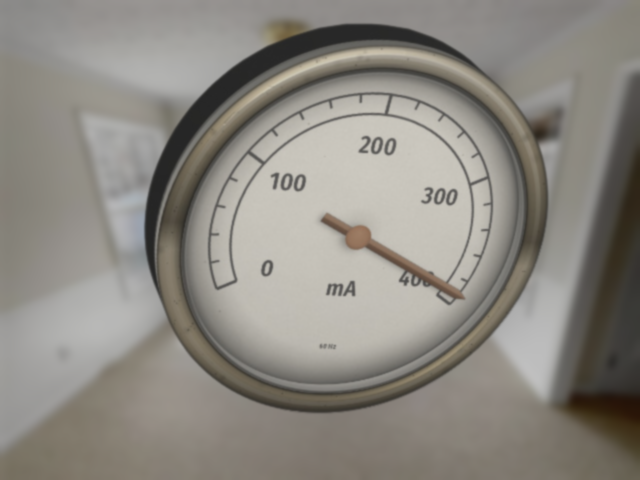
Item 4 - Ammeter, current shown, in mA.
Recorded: 390 mA
